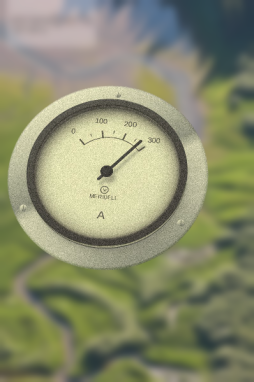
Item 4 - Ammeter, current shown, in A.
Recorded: 275 A
